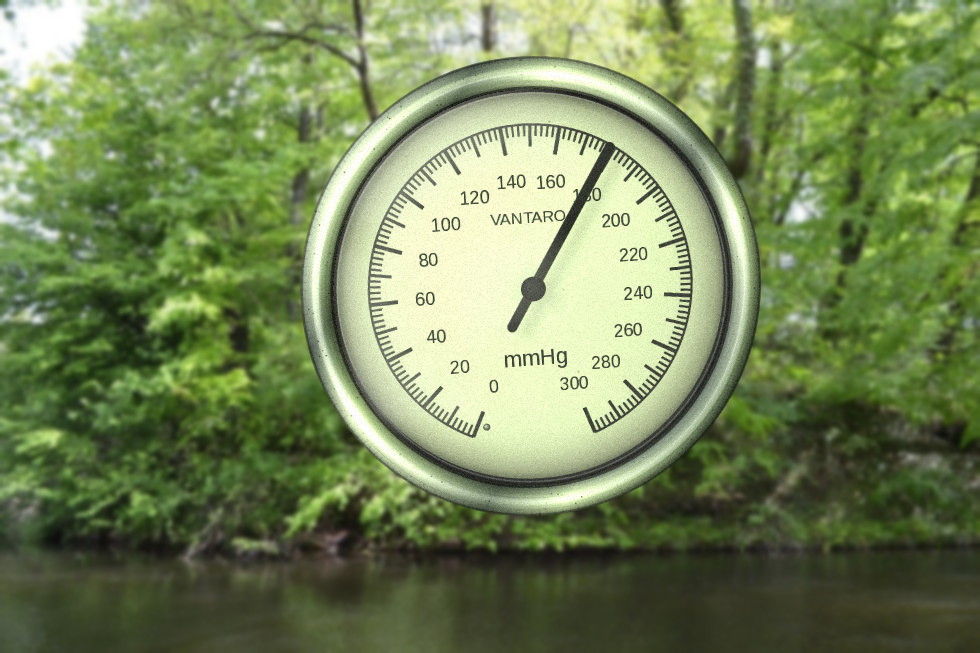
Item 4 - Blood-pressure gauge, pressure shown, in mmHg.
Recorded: 178 mmHg
